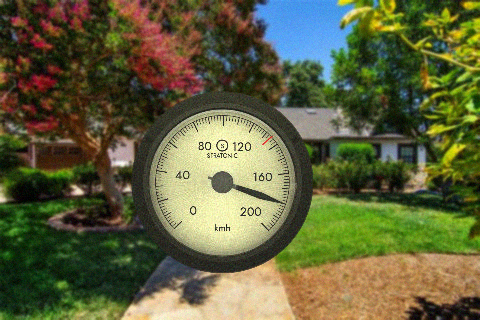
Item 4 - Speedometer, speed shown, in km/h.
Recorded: 180 km/h
